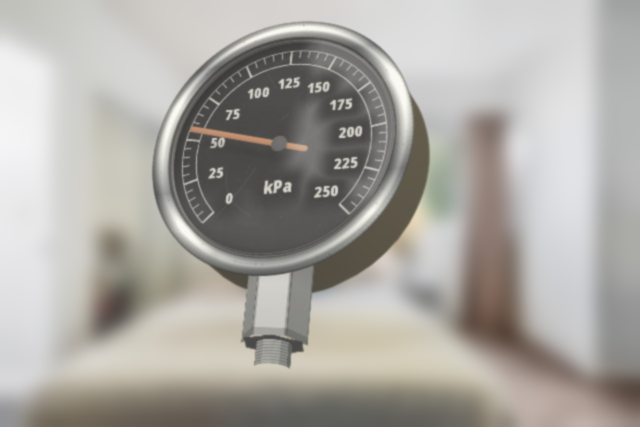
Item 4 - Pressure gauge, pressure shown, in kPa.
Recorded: 55 kPa
